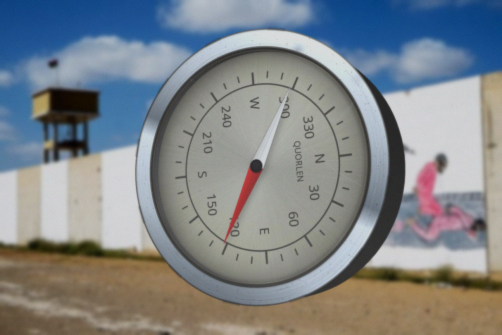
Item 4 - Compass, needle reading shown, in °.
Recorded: 120 °
